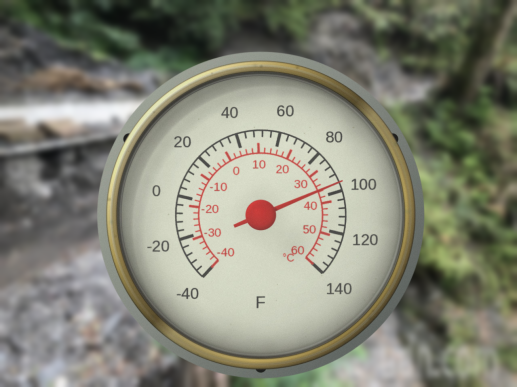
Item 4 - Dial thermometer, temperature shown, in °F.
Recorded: 96 °F
